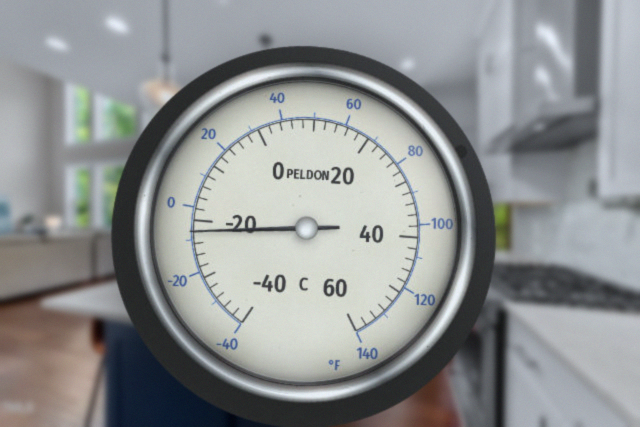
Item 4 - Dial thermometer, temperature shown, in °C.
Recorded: -22 °C
